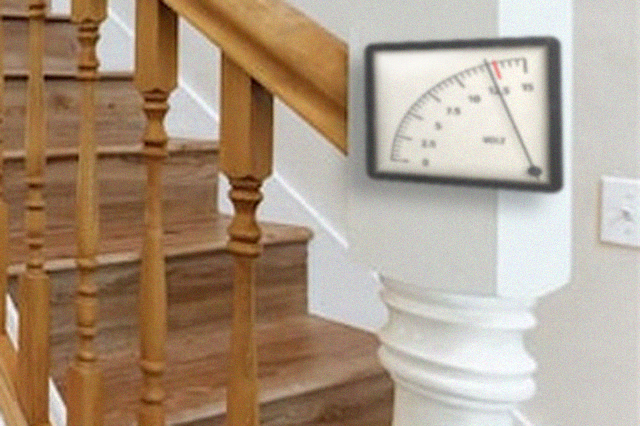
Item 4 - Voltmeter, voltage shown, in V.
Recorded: 12.5 V
